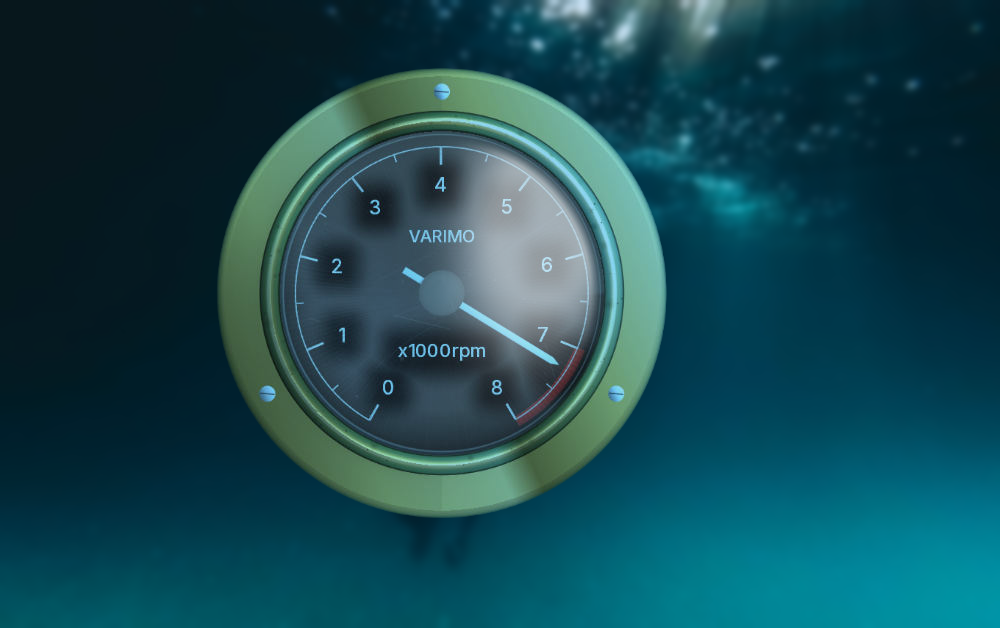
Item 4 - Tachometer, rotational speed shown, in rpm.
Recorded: 7250 rpm
